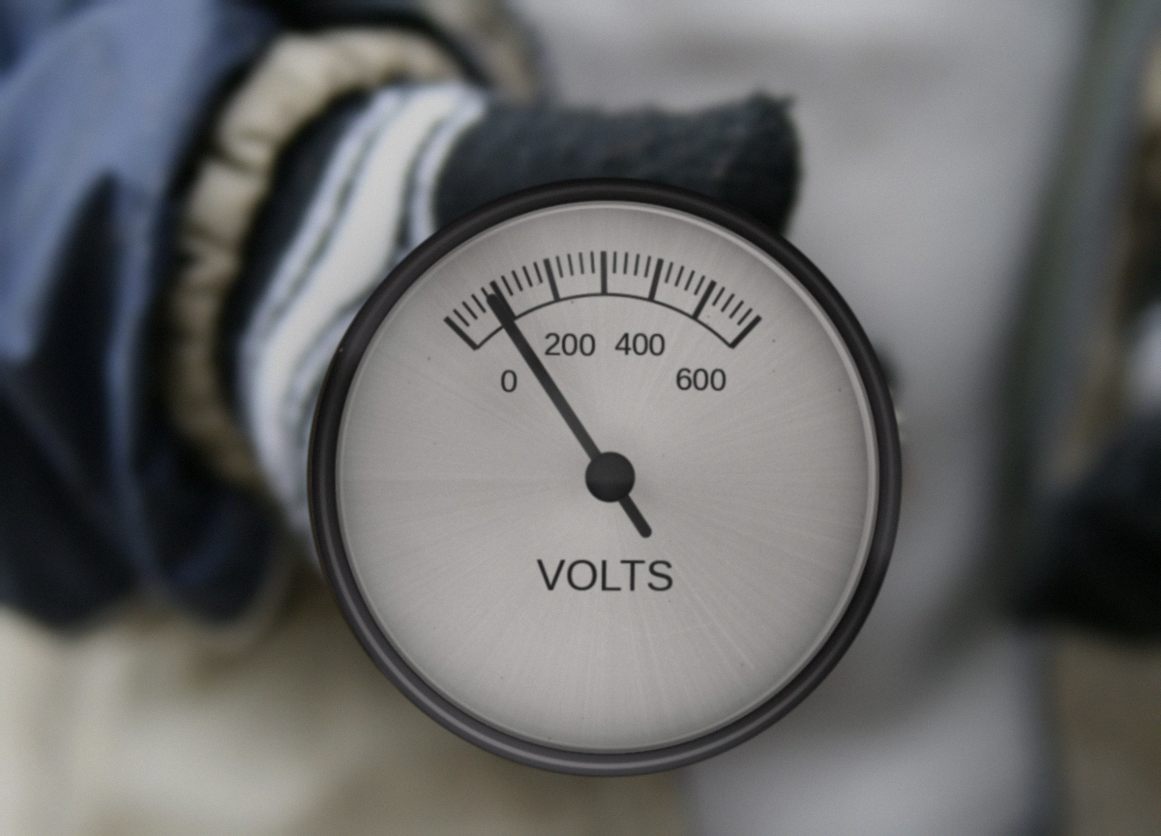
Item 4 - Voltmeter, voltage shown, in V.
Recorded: 80 V
